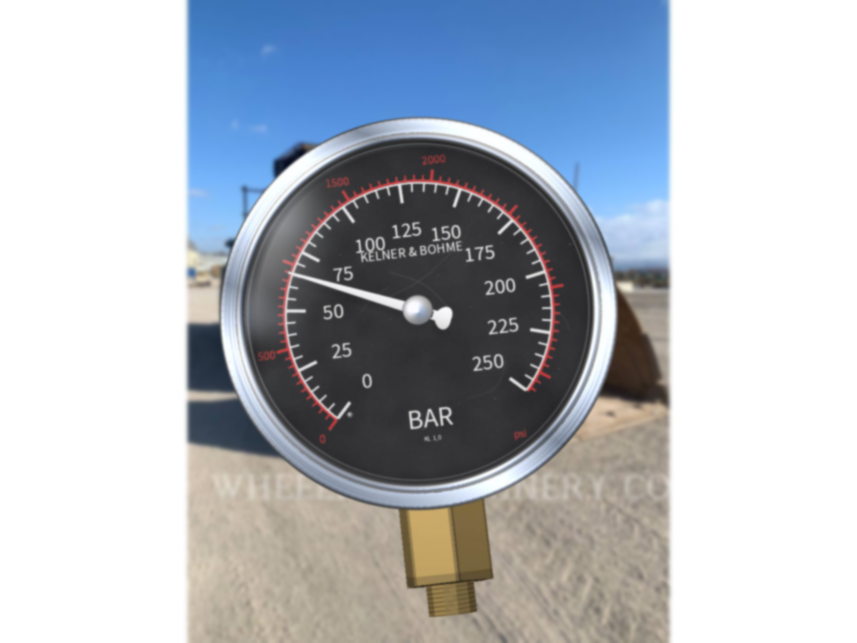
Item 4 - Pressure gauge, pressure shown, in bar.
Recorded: 65 bar
